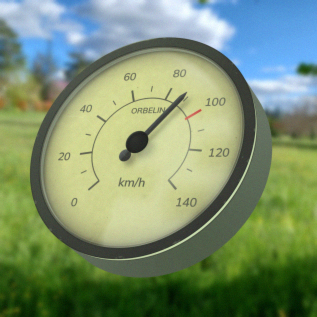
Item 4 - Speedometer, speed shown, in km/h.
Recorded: 90 km/h
